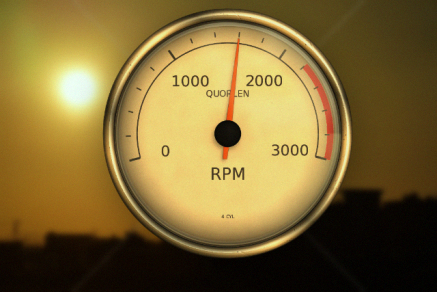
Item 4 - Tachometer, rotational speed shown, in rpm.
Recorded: 1600 rpm
